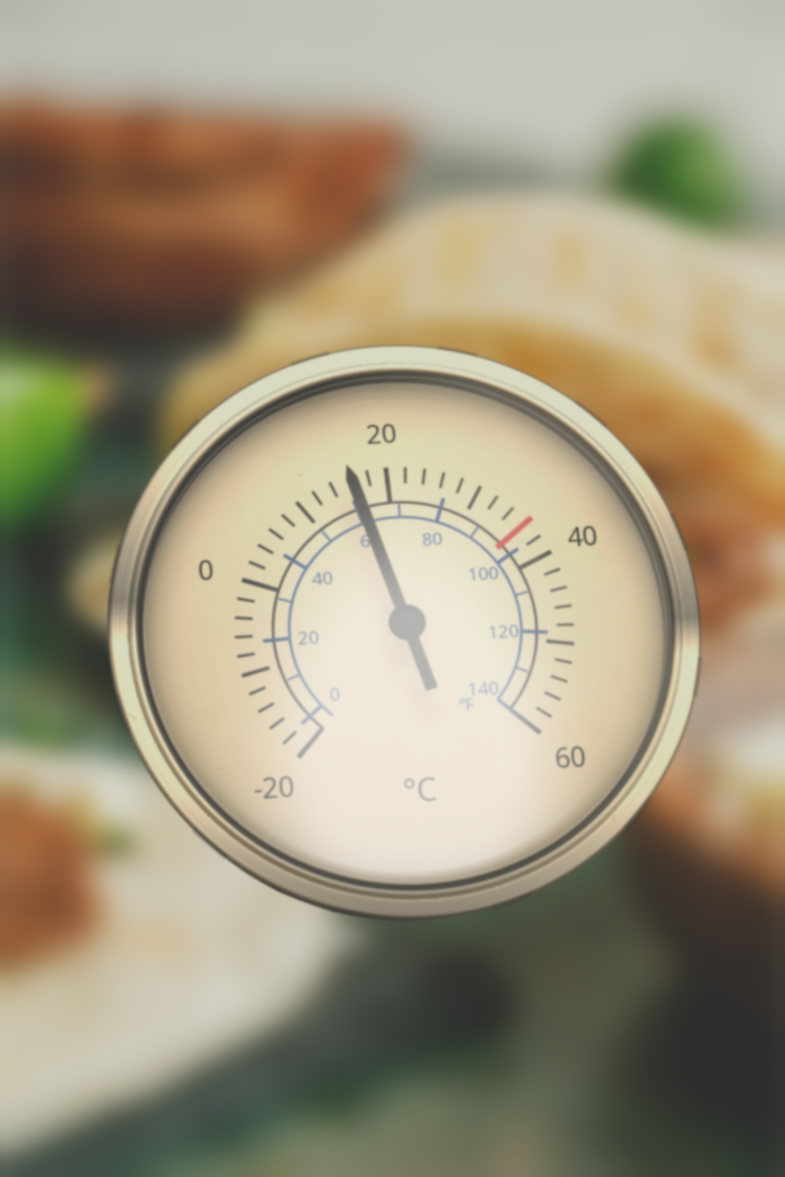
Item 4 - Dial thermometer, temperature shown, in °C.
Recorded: 16 °C
